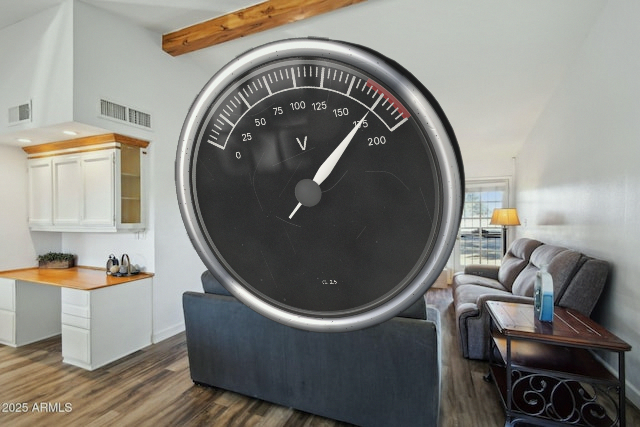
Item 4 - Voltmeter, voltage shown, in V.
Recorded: 175 V
